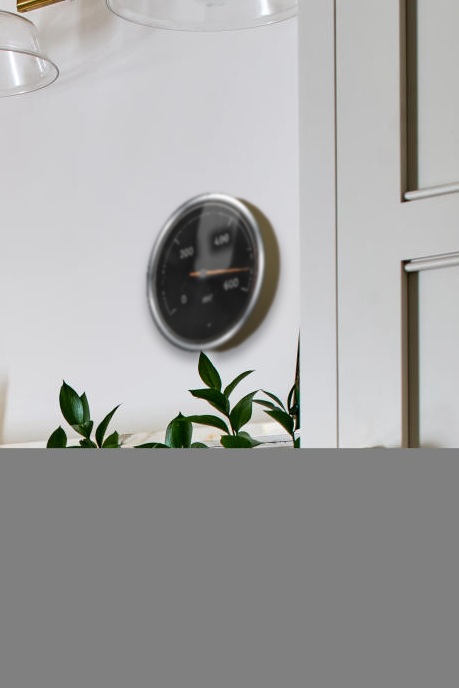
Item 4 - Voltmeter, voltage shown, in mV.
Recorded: 550 mV
